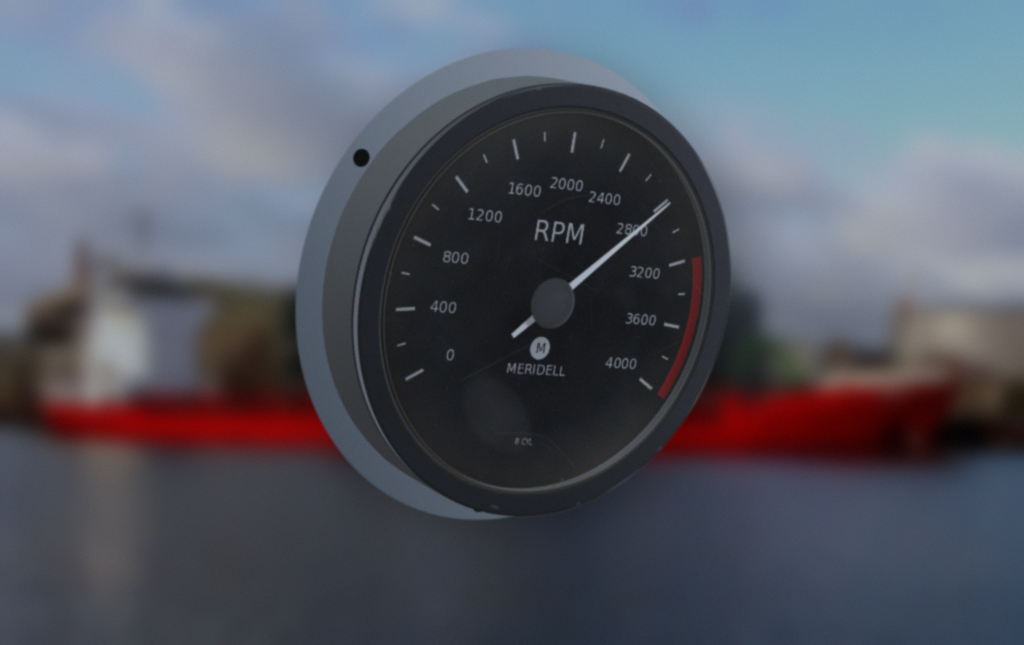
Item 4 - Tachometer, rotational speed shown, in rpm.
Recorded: 2800 rpm
